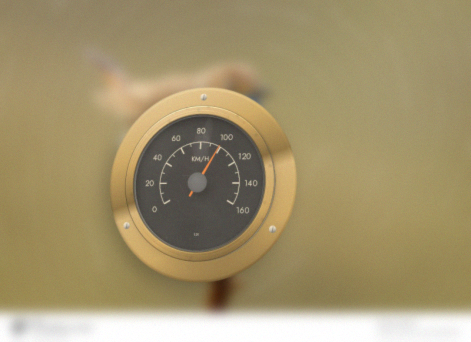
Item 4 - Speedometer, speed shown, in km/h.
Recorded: 100 km/h
